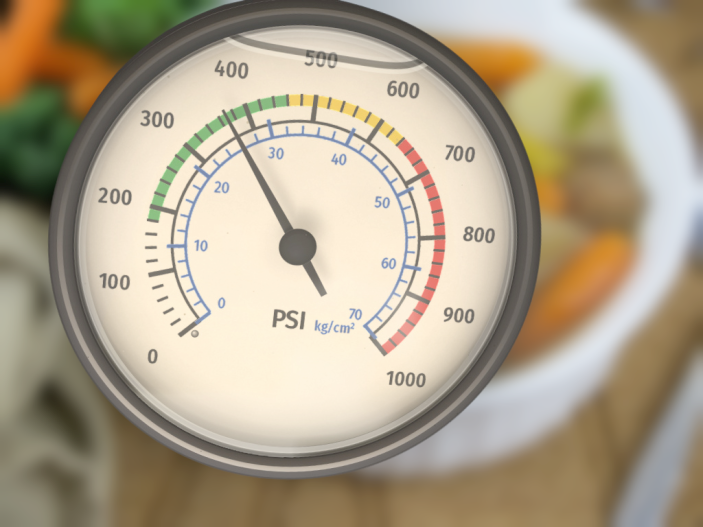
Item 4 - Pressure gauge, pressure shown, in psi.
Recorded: 370 psi
